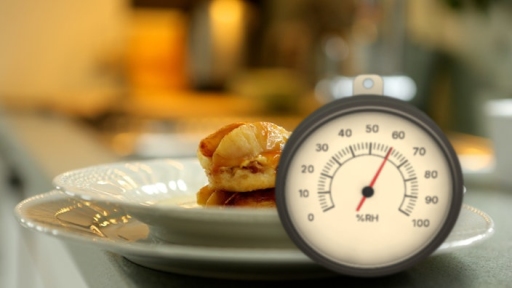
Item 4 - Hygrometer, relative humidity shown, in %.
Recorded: 60 %
